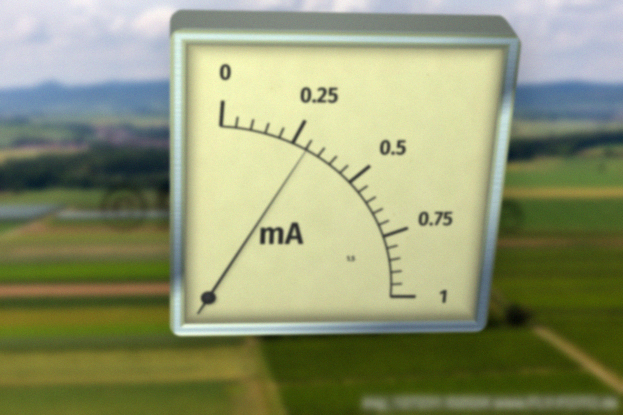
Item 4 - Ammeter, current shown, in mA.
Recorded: 0.3 mA
